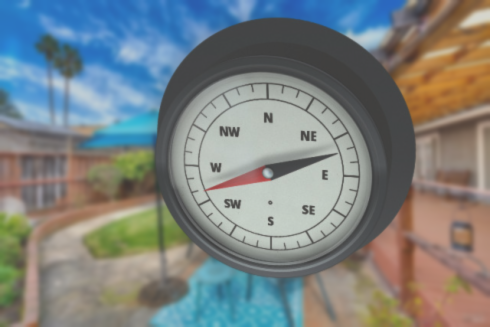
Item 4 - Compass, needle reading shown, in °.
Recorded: 250 °
